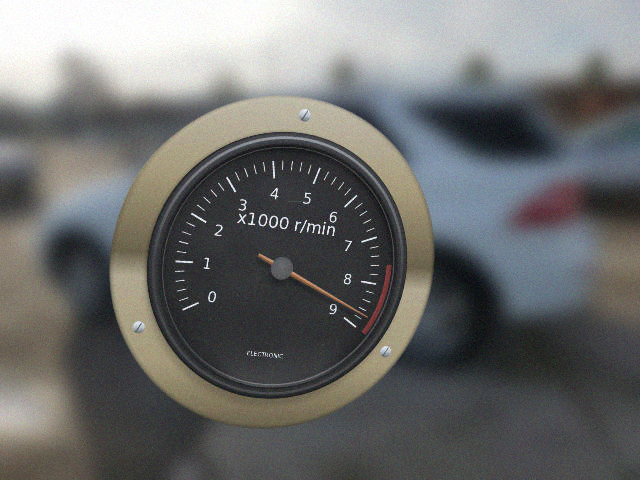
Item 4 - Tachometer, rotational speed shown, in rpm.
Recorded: 8700 rpm
